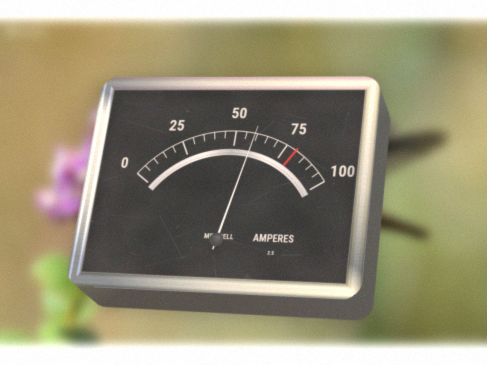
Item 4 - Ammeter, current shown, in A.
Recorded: 60 A
